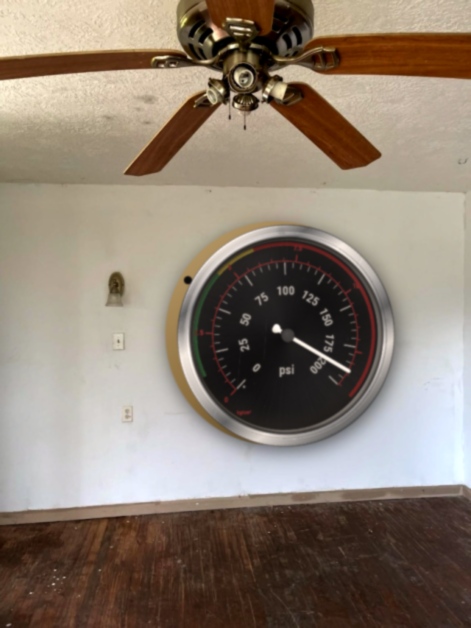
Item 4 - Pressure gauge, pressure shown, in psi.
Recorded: 190 psi
